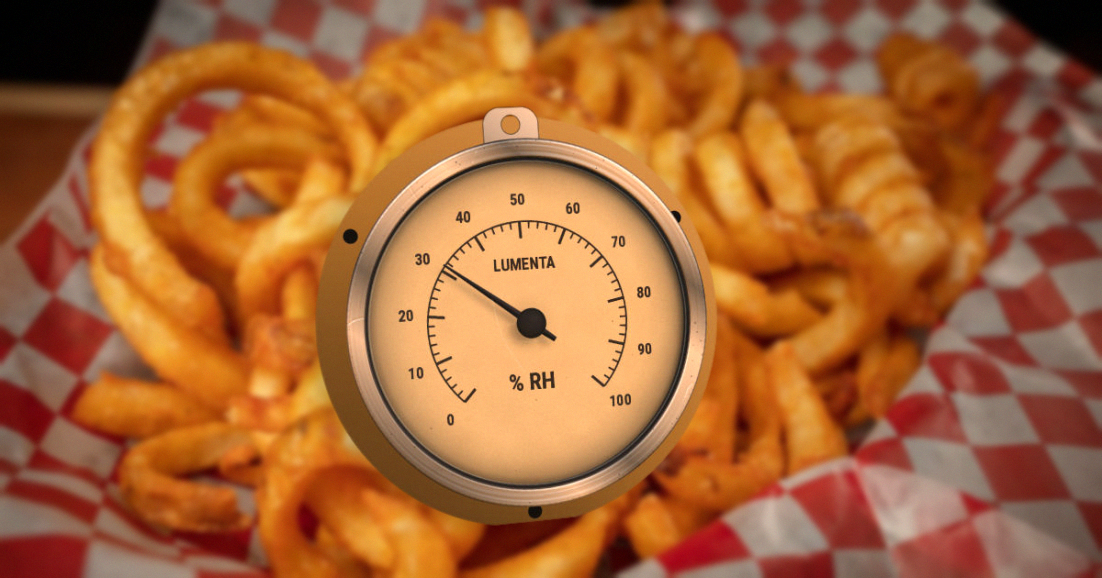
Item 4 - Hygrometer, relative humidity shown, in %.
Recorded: 31 %
